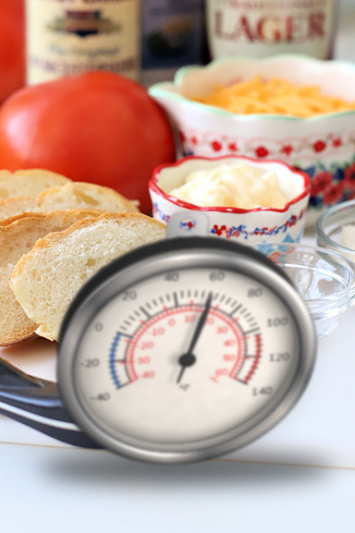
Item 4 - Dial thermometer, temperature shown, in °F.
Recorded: 60 °F
